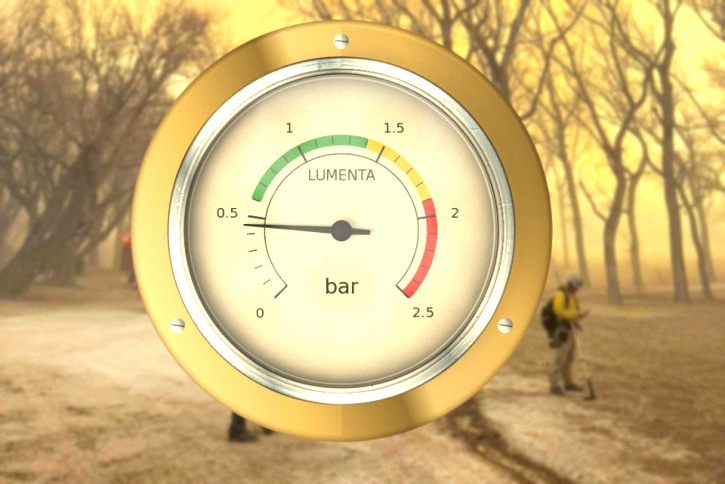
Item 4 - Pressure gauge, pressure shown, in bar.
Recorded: 0.45 bar
